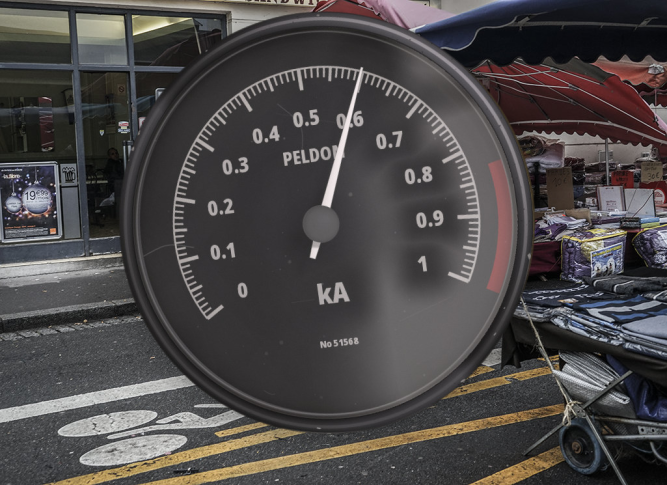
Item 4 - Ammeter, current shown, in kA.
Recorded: 0.6 kA
